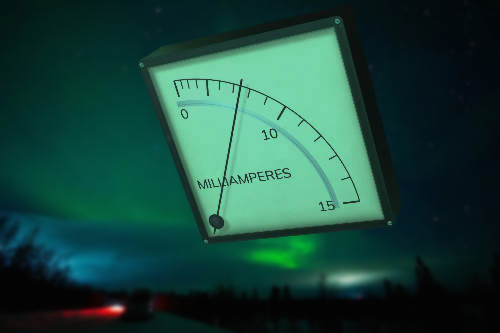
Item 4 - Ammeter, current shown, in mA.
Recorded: 7.5 mA
